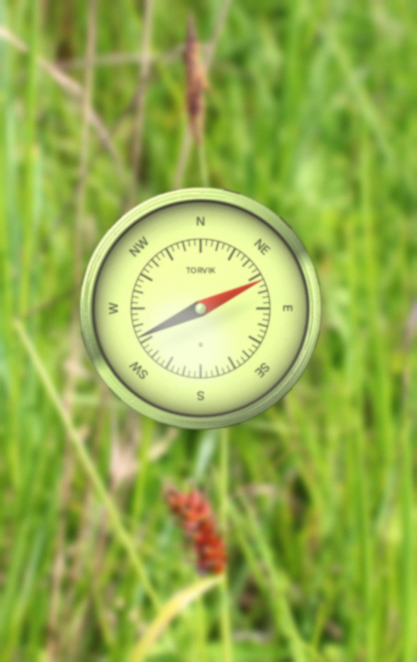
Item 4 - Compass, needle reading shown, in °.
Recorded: 65 °
